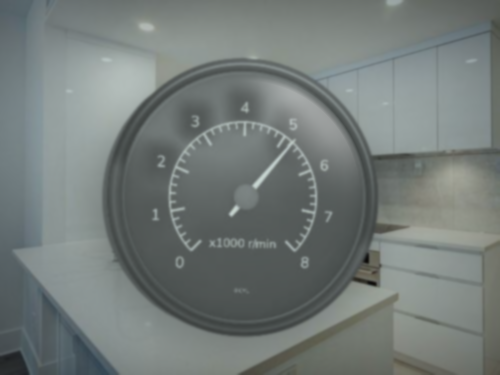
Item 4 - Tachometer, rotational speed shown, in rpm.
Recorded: 5200 rpm
